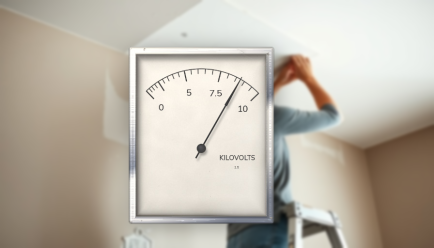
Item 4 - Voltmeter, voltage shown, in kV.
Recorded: 8.75 kV
